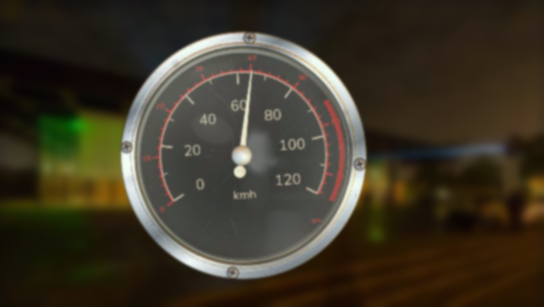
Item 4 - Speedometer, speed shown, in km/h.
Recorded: 65 km/h
